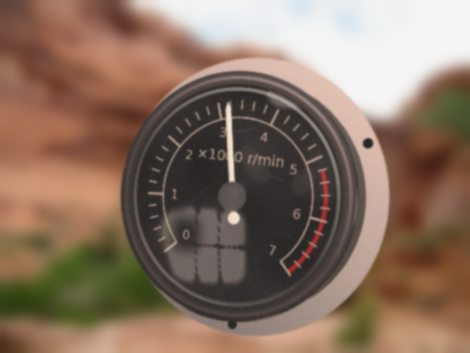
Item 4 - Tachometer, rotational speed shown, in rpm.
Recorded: 3200 rpm
